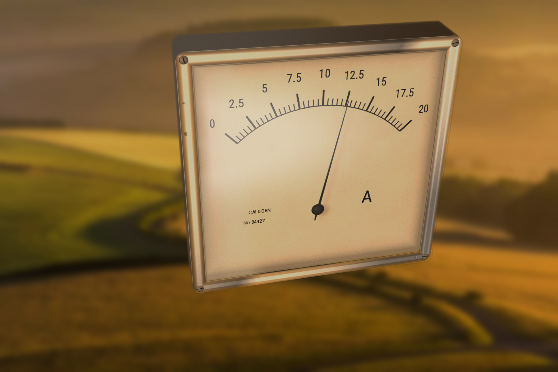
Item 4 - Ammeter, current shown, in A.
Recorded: 12.5 A
